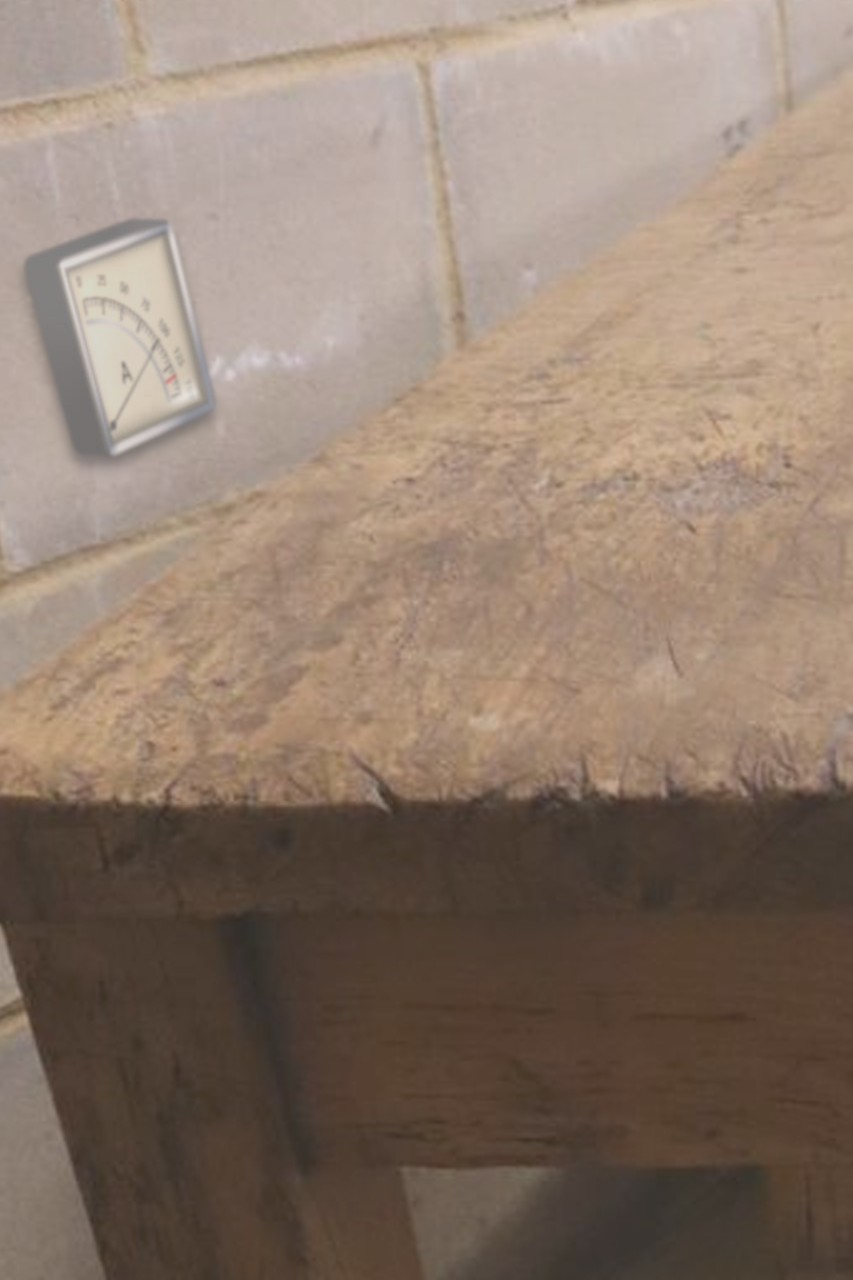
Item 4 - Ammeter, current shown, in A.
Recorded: 100 A
